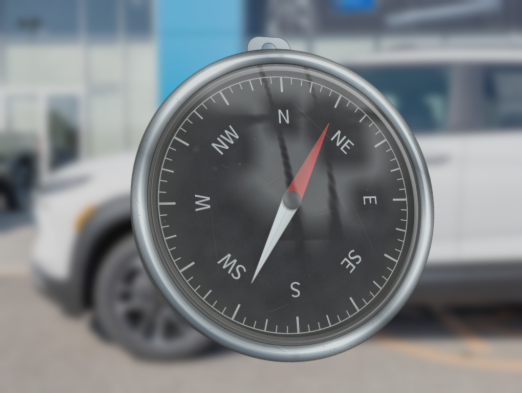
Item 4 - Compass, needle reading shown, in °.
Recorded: 30 °
